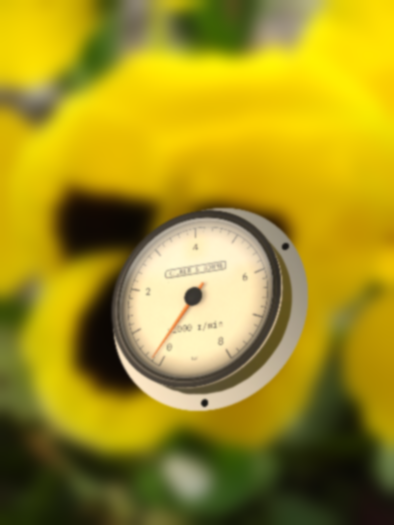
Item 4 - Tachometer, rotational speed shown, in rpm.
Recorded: 200 rpm
